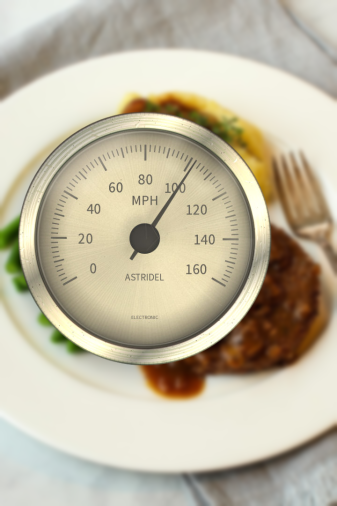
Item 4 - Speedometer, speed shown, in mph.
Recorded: 102 mph
